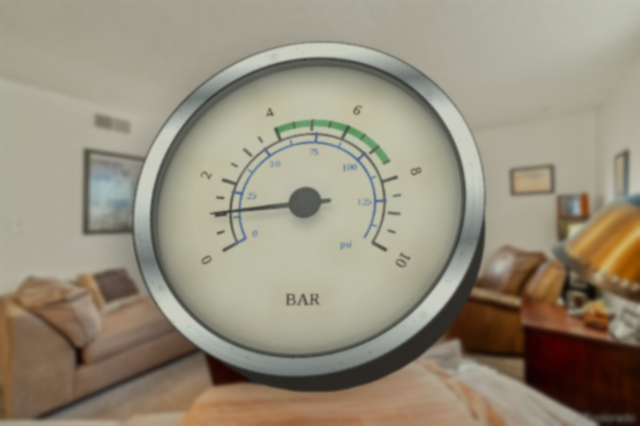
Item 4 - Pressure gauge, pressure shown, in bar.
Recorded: 1 bar
